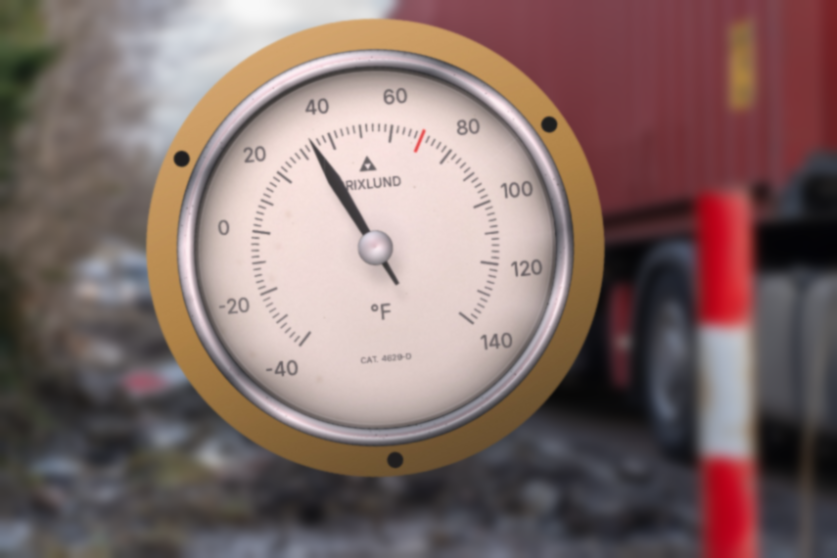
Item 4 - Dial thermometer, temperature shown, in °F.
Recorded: 34 °F
